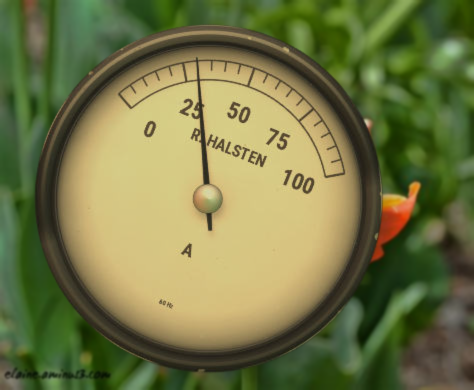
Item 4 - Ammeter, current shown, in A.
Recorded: 30 A
